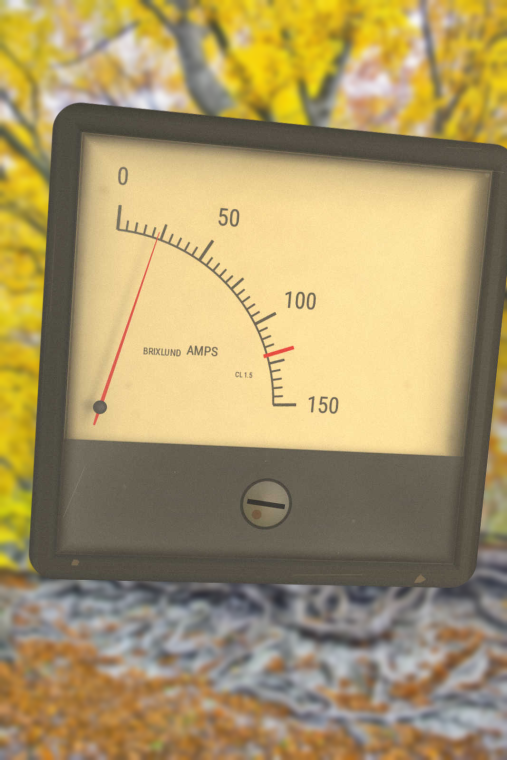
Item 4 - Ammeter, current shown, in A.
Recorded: 22.5 A
